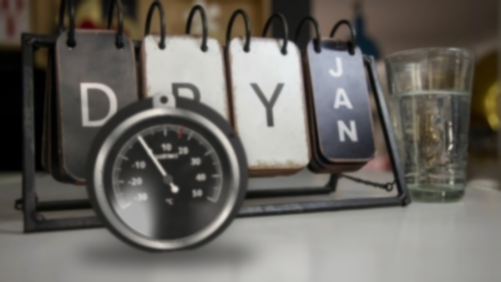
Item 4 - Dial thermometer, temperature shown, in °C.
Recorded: 0 °C
